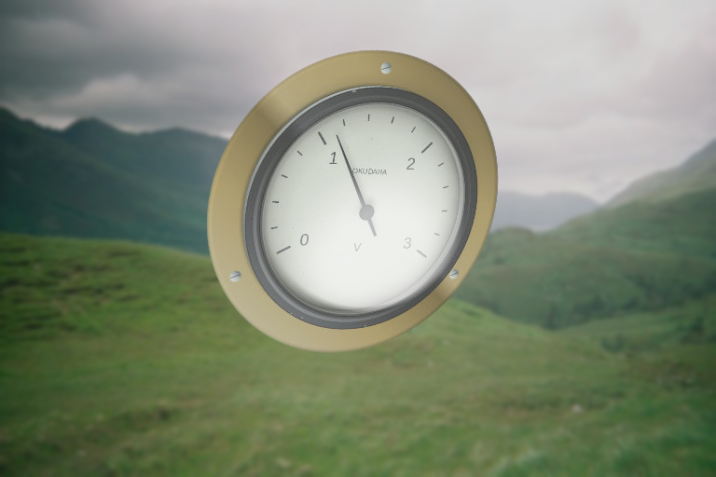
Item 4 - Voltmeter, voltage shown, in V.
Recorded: 1.1 V
